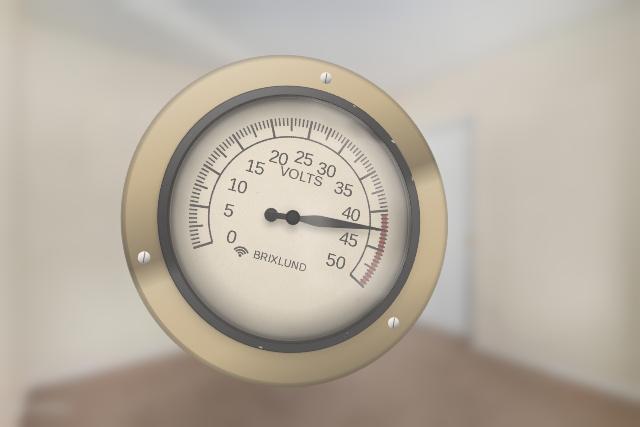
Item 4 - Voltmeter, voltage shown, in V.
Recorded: 42.5 V
